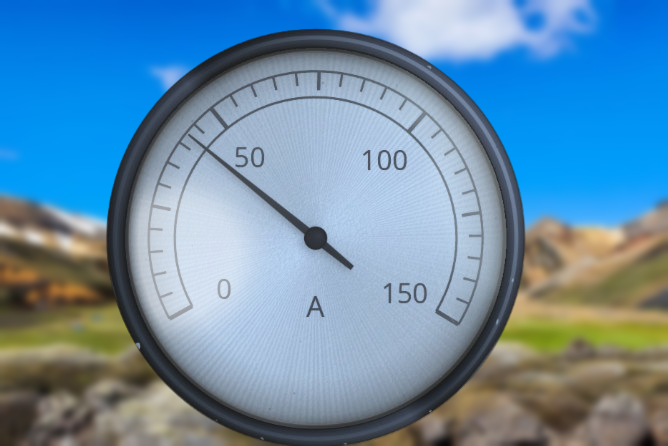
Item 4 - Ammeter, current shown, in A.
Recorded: 42.5 A
